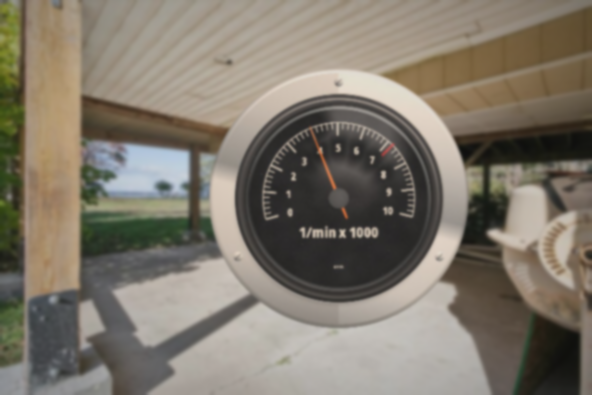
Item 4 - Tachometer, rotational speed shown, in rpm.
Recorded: 4000 rpm
